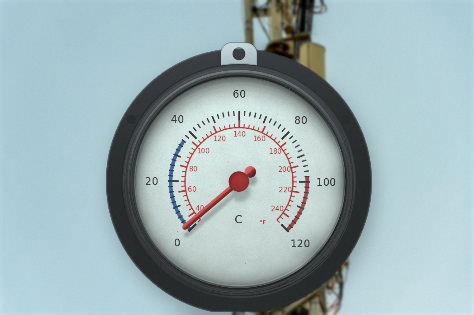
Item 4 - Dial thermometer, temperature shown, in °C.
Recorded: 2 °C
